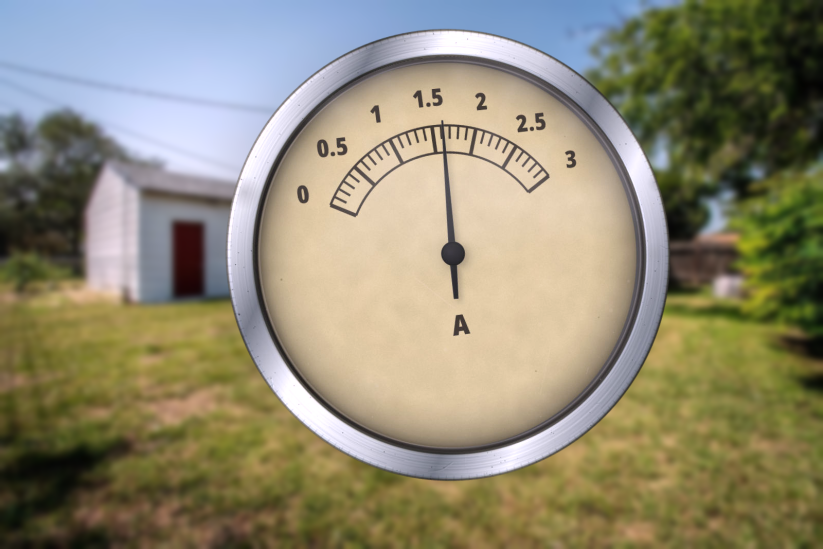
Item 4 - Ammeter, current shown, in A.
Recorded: 1.6 A
